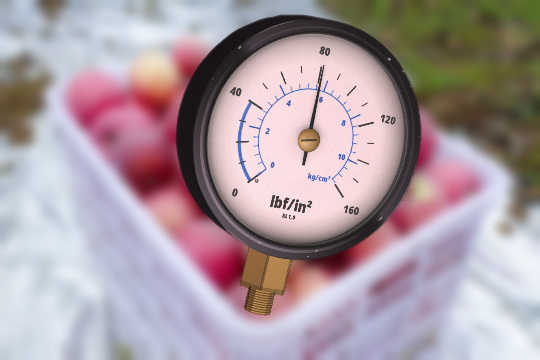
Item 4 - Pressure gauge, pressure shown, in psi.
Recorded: 80 psi
